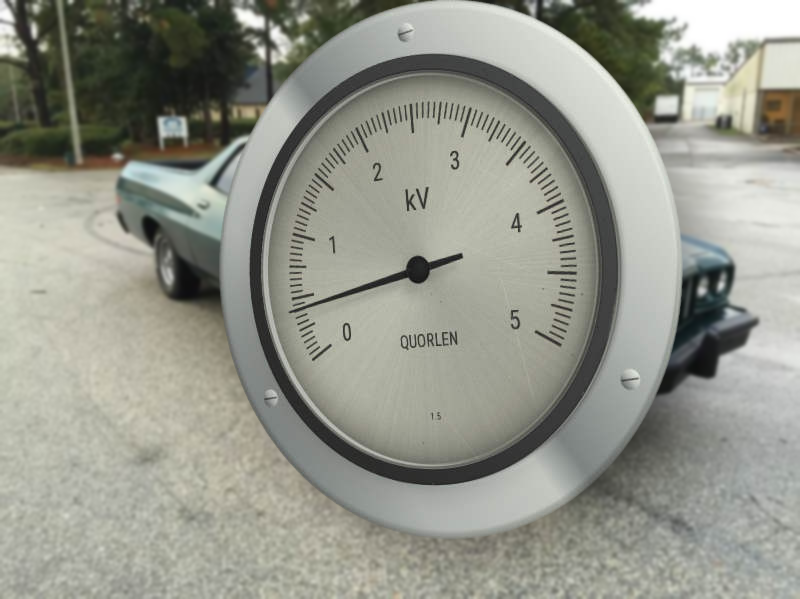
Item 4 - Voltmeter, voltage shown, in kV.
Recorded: 0.4 kV
